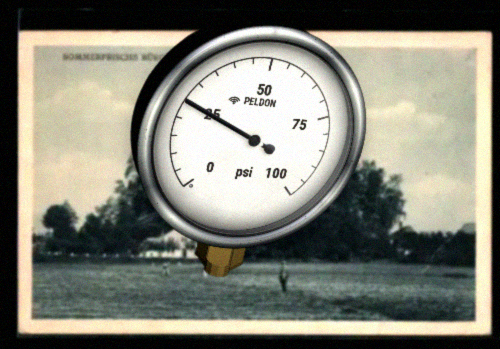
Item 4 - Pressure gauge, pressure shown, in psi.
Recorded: 25 psi
